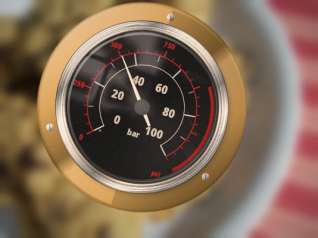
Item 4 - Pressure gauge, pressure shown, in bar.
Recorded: 35 bar
